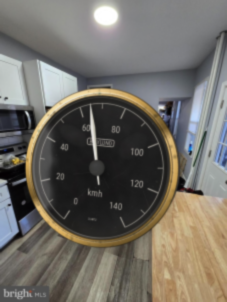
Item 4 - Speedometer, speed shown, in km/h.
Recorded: 65 km/h
